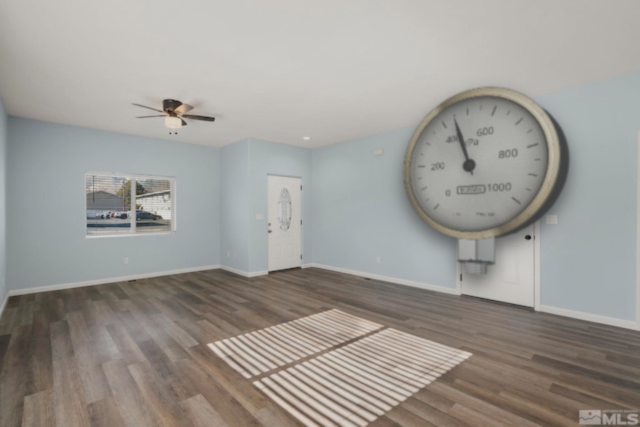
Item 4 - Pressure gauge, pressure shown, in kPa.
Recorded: 450 kPa
